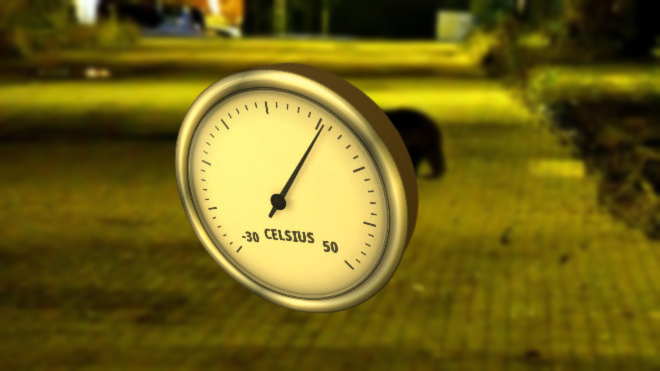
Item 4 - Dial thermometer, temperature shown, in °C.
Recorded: 21 °C
